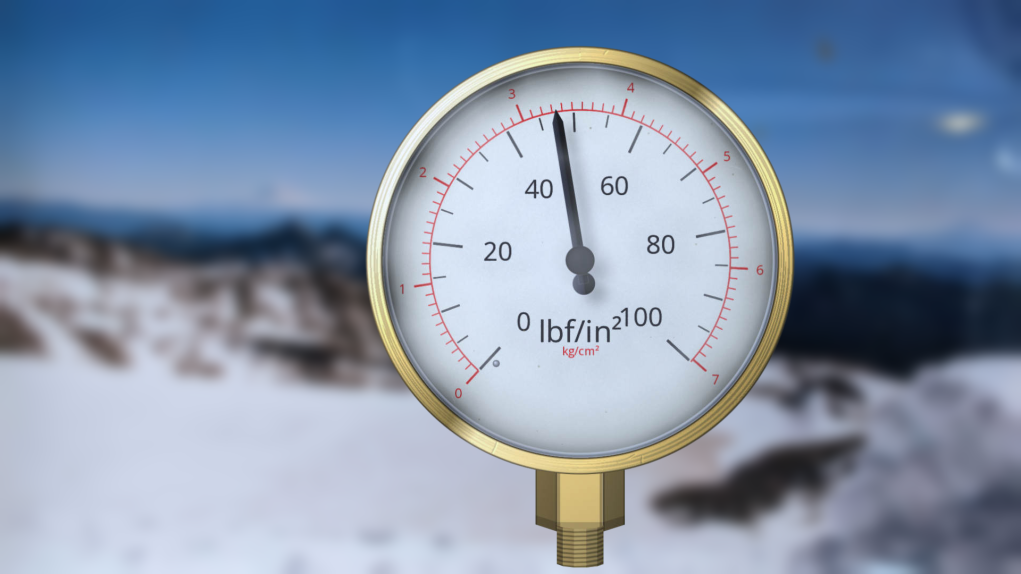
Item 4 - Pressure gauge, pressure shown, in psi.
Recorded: 47.5 psi
